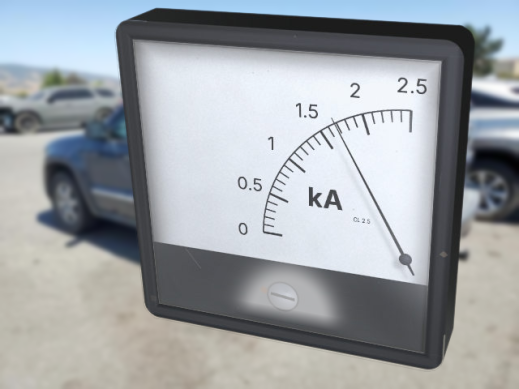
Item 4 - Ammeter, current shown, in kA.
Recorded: 1.7 kA
